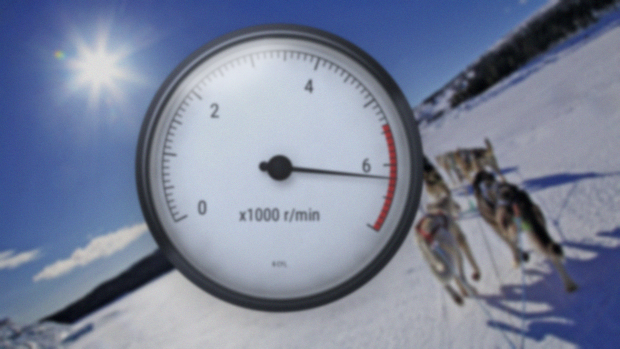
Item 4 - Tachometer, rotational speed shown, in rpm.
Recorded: 6200 rpm
